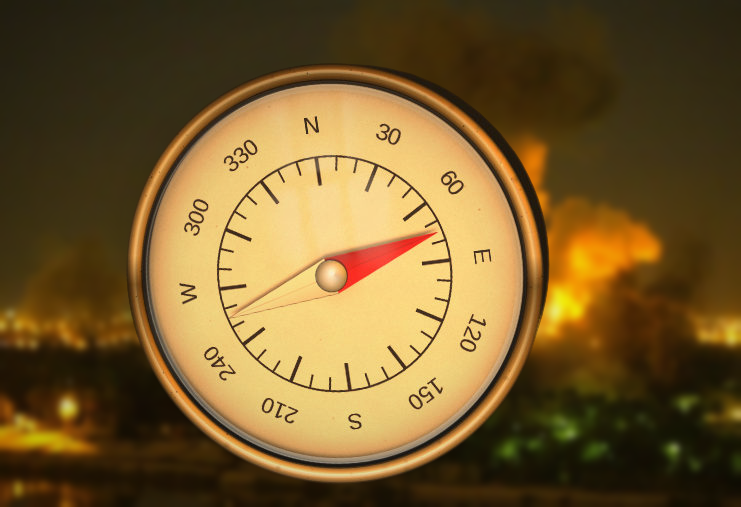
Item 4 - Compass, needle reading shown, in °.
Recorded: 75 °
